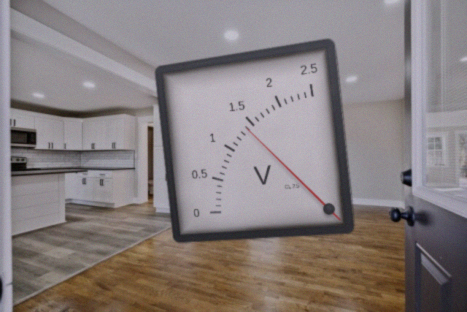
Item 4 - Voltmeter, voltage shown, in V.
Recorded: 1.4 V
